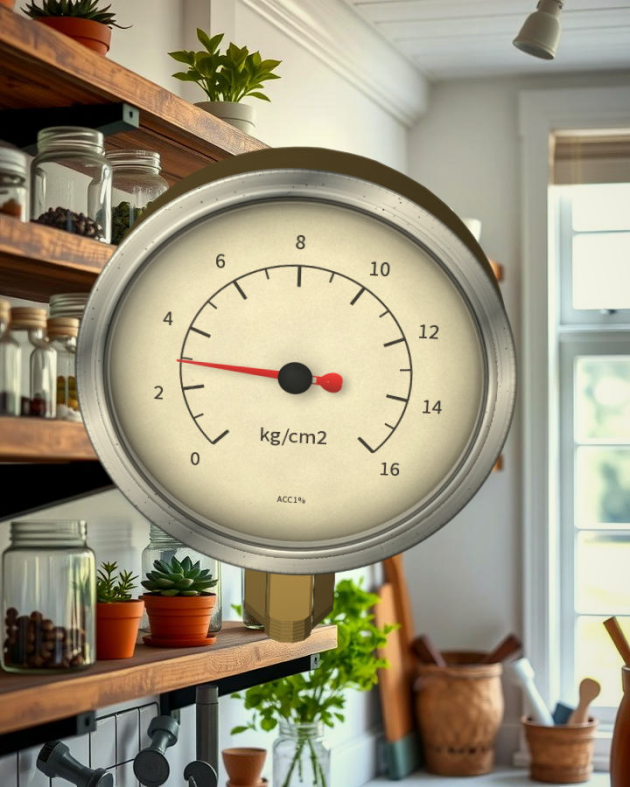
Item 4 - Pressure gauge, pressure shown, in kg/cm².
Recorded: 3 kg/cm²
